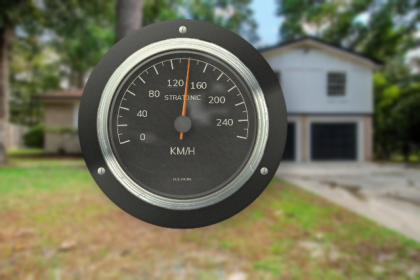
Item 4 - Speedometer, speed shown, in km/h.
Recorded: 140 km/h
